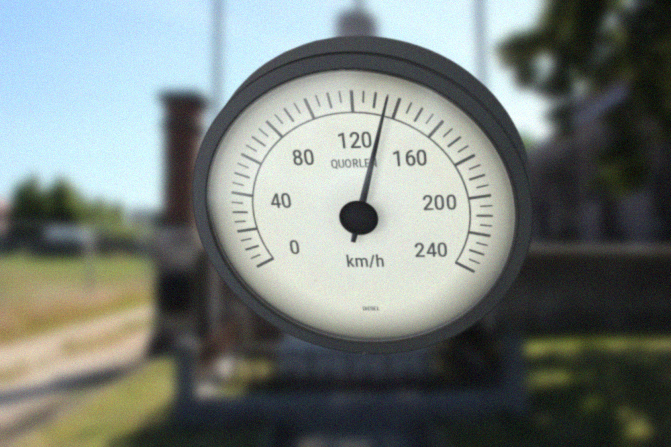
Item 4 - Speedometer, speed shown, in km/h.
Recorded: 135 km/h
